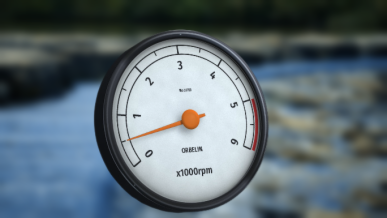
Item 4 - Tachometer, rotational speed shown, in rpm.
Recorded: 500 rpm
